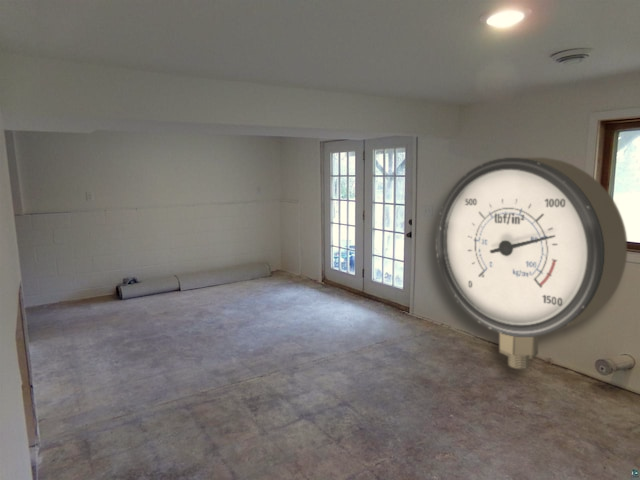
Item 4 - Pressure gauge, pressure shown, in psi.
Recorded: 1150 psi
